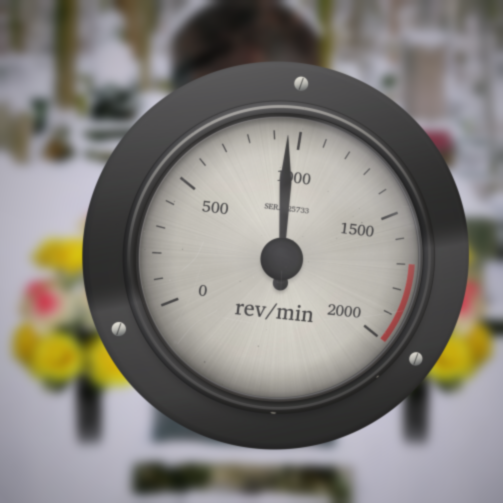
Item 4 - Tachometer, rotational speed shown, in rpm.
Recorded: 950 rpm
